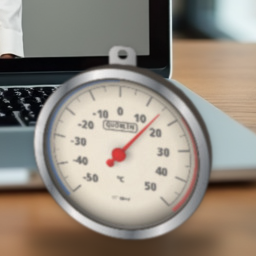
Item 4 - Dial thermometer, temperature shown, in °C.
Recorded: 15 °C
